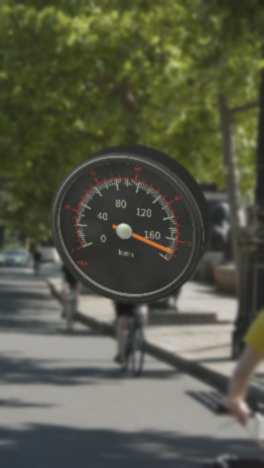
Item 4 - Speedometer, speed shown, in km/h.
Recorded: 170 km/h
